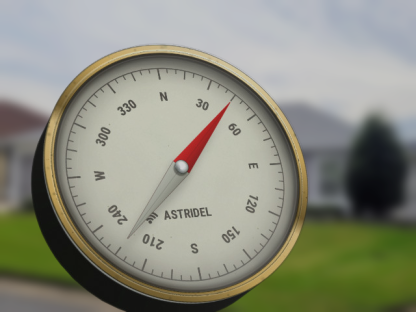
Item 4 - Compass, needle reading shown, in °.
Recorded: 45 °
